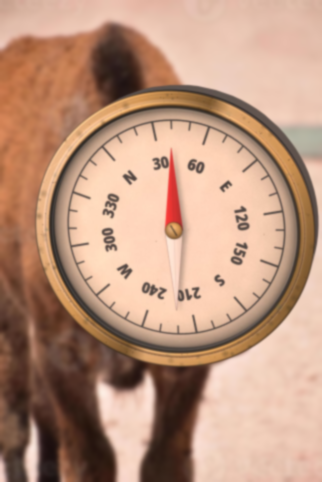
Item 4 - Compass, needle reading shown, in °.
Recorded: 40 °
